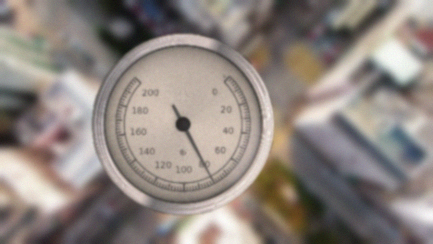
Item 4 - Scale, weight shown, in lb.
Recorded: 80 lb
